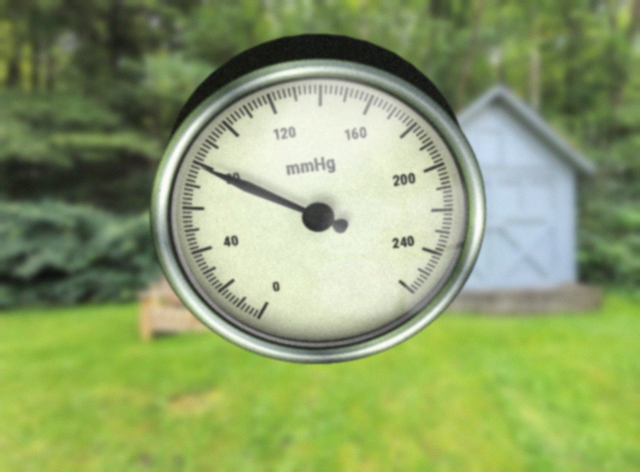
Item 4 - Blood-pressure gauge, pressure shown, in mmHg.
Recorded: 80 mmHg
